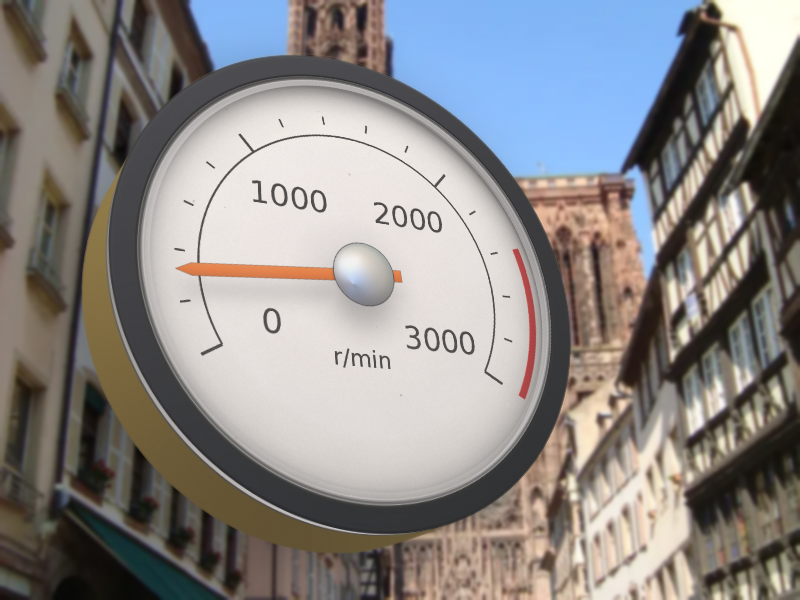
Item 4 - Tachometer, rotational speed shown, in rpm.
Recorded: 300 rpm
